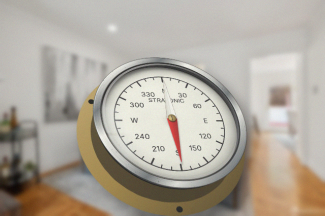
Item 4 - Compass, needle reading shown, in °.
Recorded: 180 °
